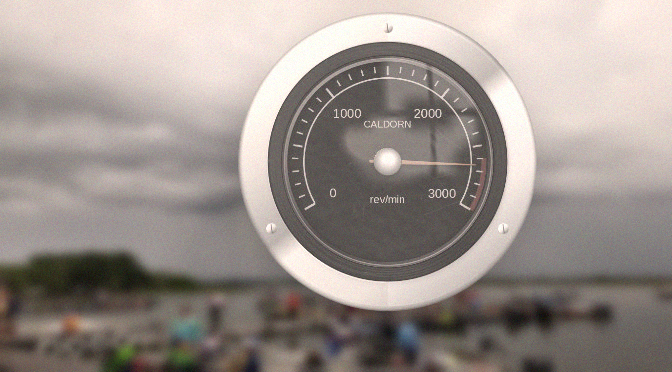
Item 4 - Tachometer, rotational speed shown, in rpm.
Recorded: 2650 rpm
